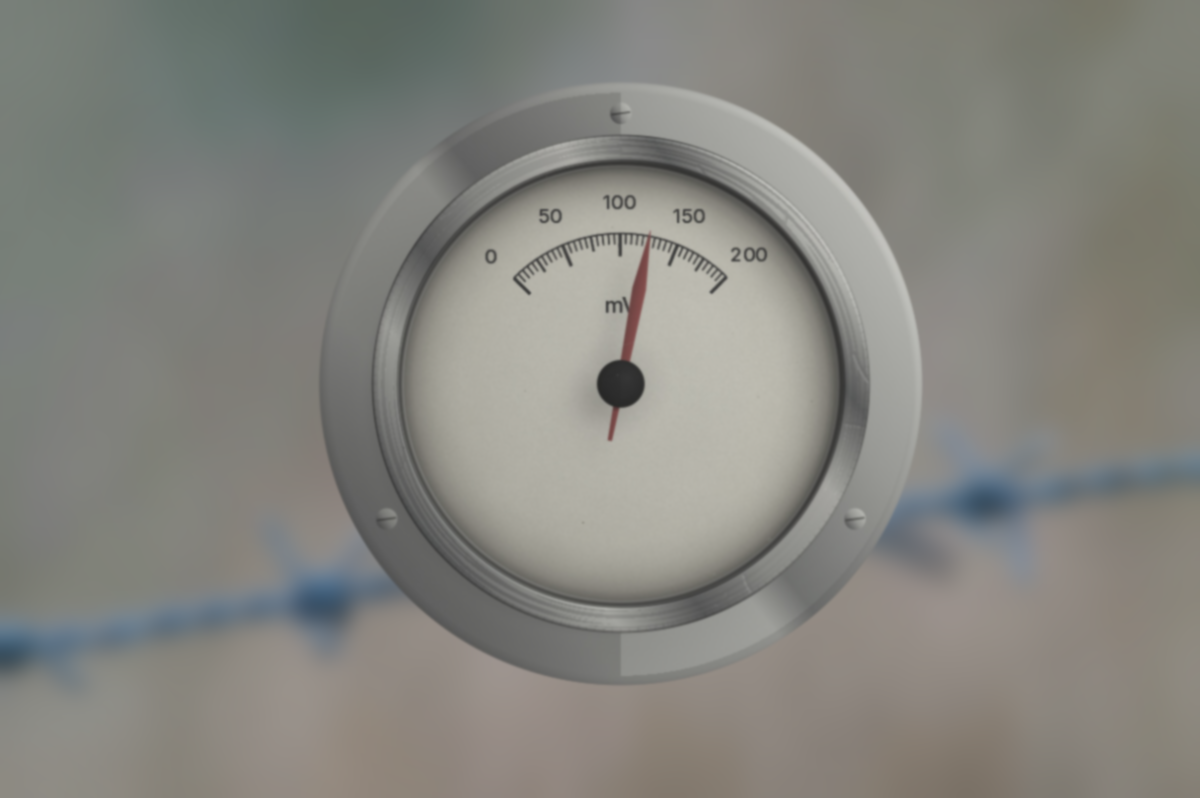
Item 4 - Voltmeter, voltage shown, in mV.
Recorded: 125 mV
